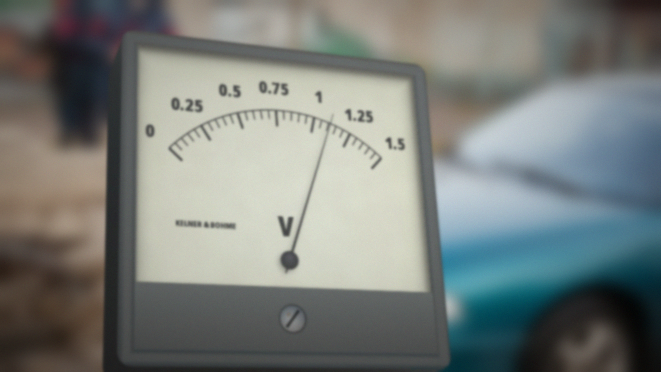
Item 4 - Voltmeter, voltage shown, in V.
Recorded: 1.1 V
